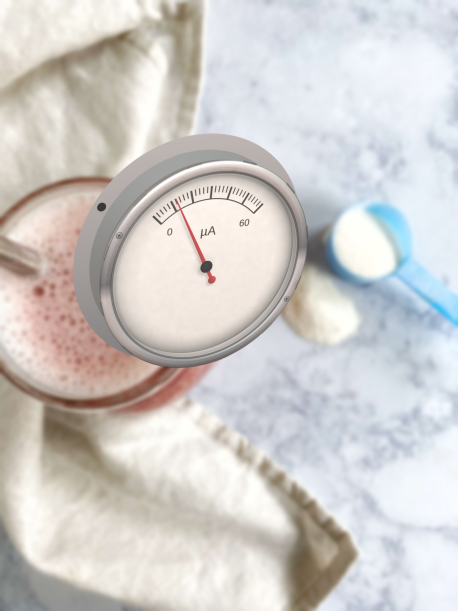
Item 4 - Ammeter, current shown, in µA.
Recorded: 12 µA
